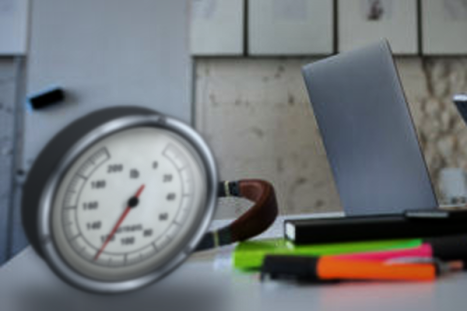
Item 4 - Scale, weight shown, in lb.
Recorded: 120 lb
